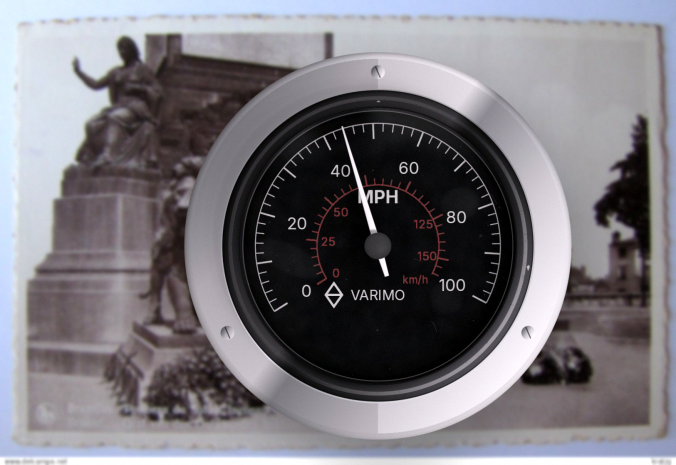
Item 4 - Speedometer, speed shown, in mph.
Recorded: 44 mph
